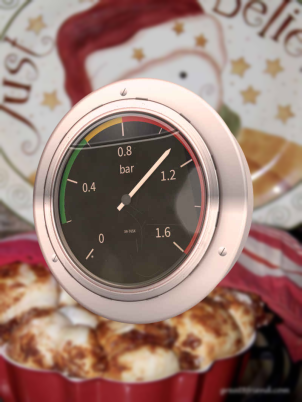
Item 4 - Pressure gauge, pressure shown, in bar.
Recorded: 1.1 bar
